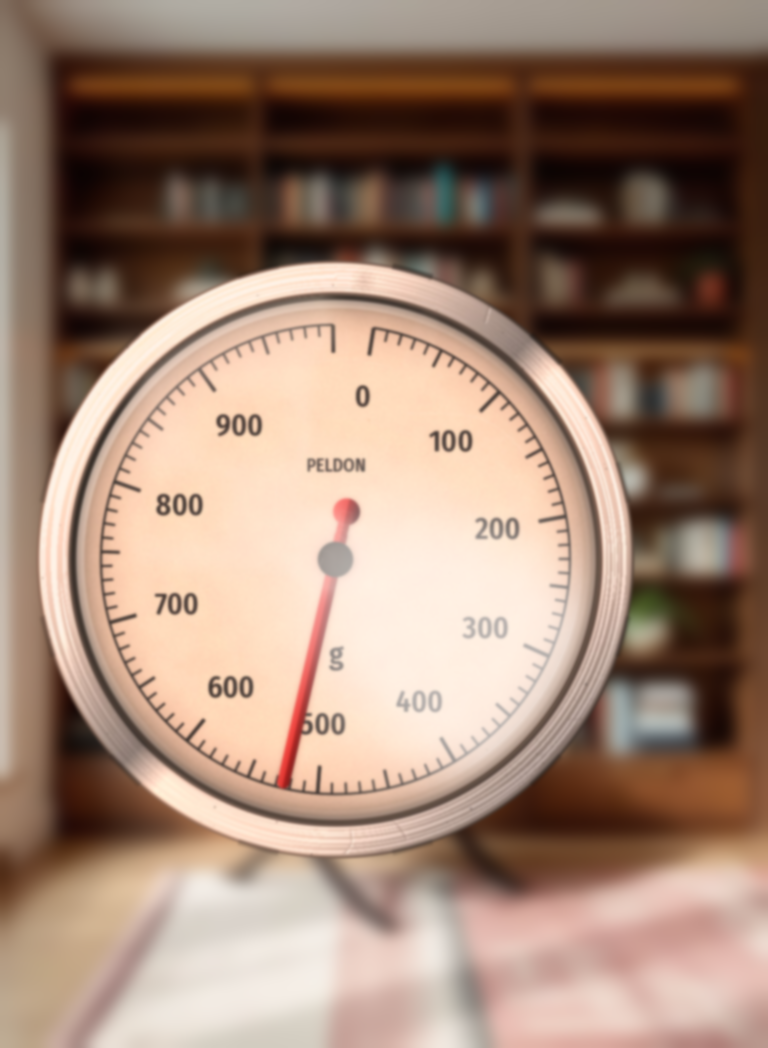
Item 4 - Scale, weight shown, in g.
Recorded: 525 g
